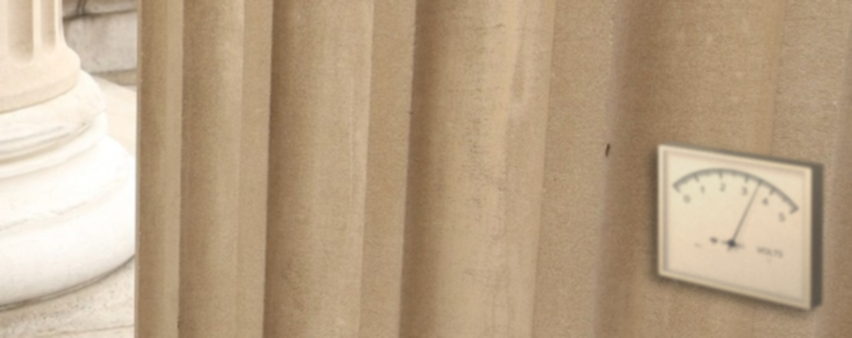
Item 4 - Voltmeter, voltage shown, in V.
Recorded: 3.5 V
